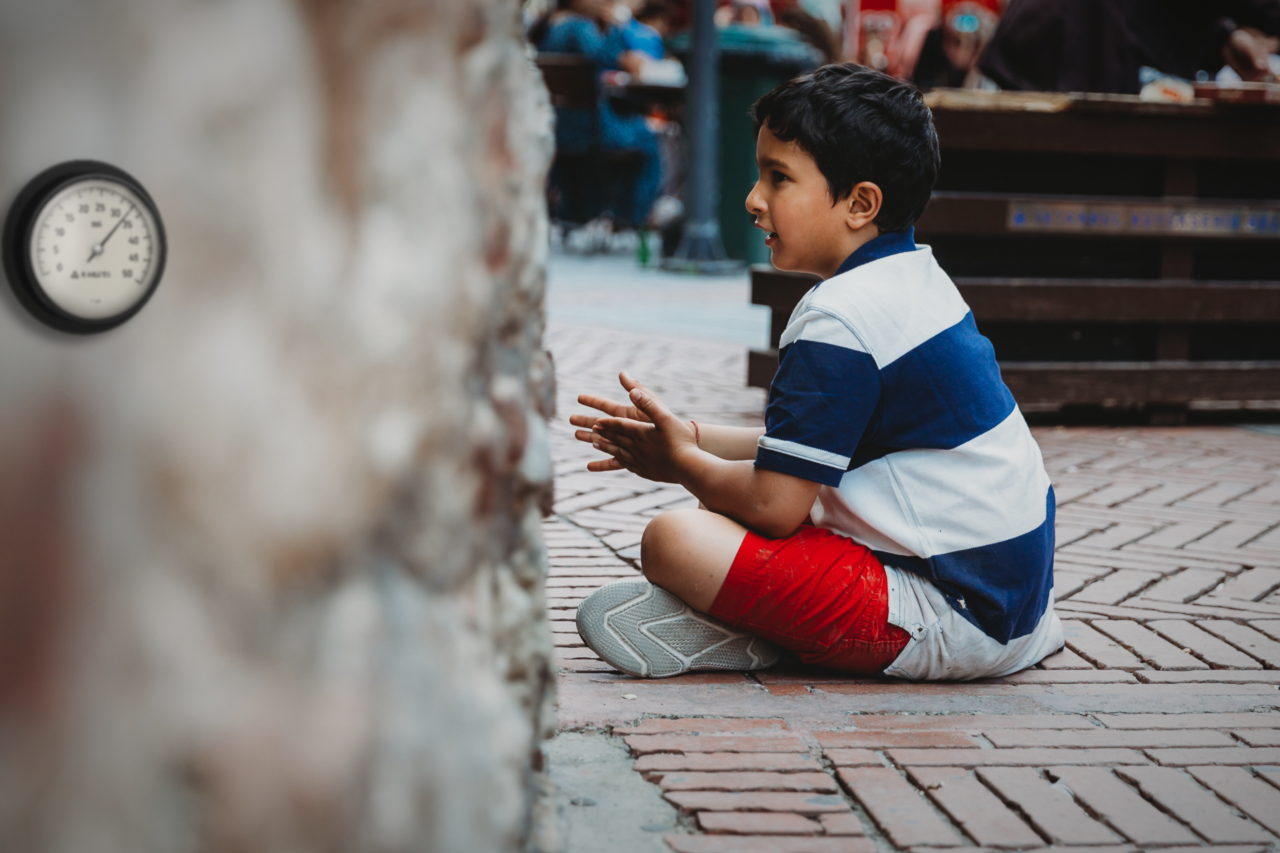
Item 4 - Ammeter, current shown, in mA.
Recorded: 32.5 mA
